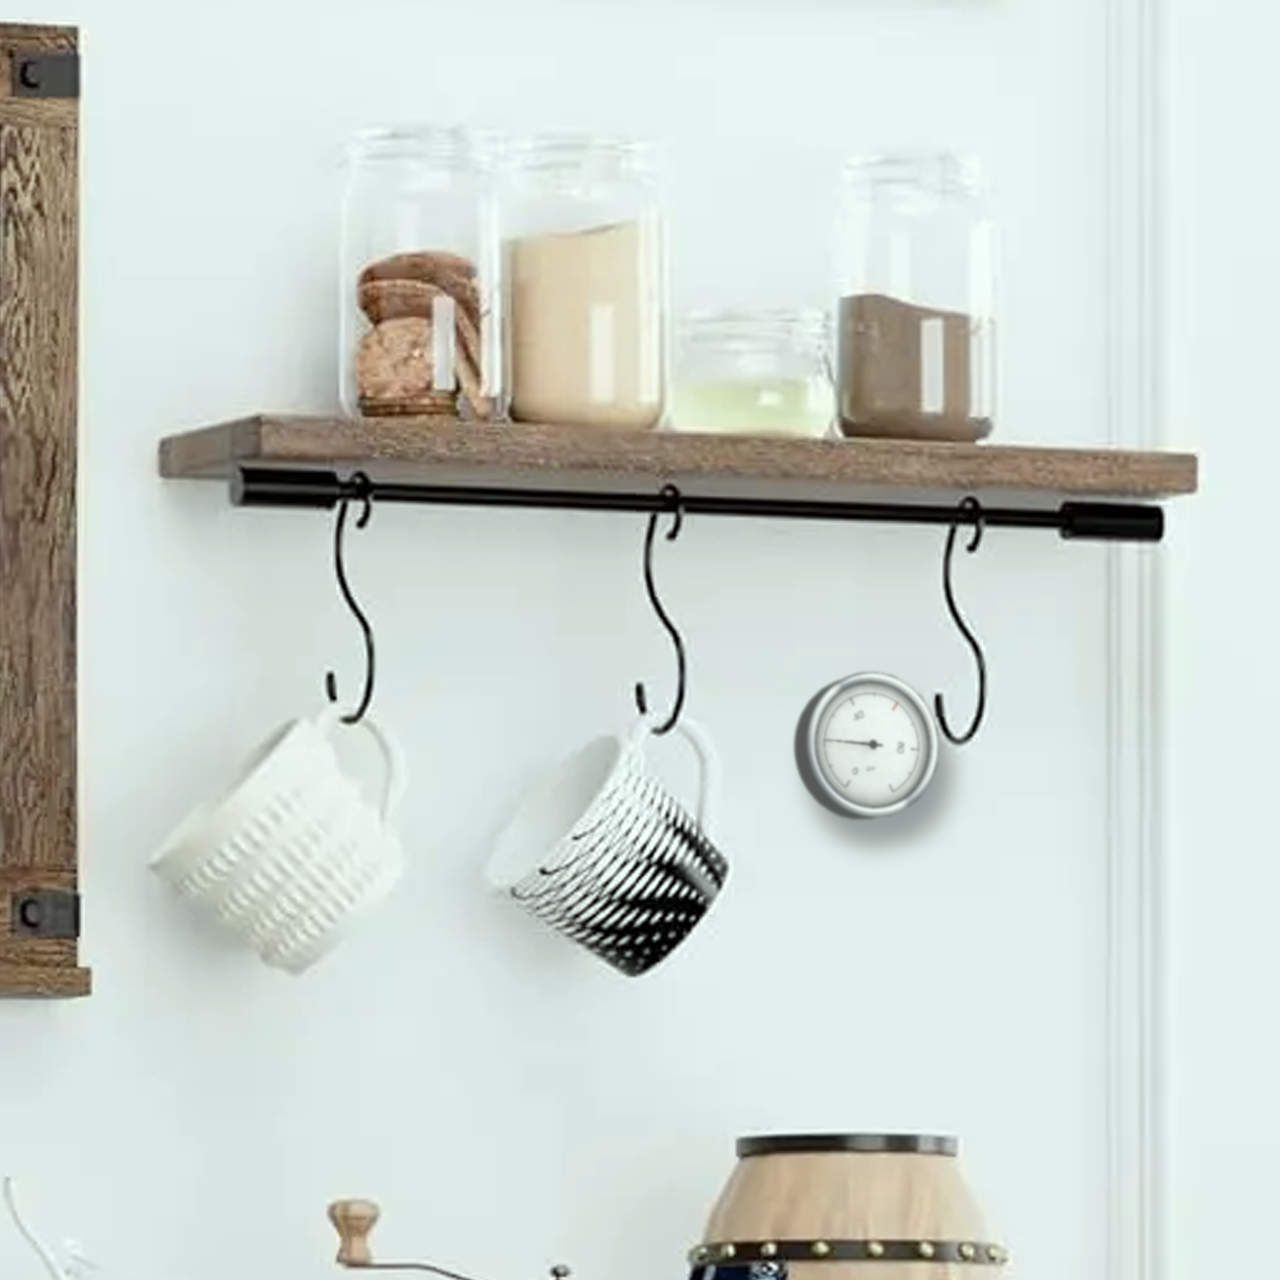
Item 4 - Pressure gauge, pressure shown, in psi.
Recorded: 20 psi
